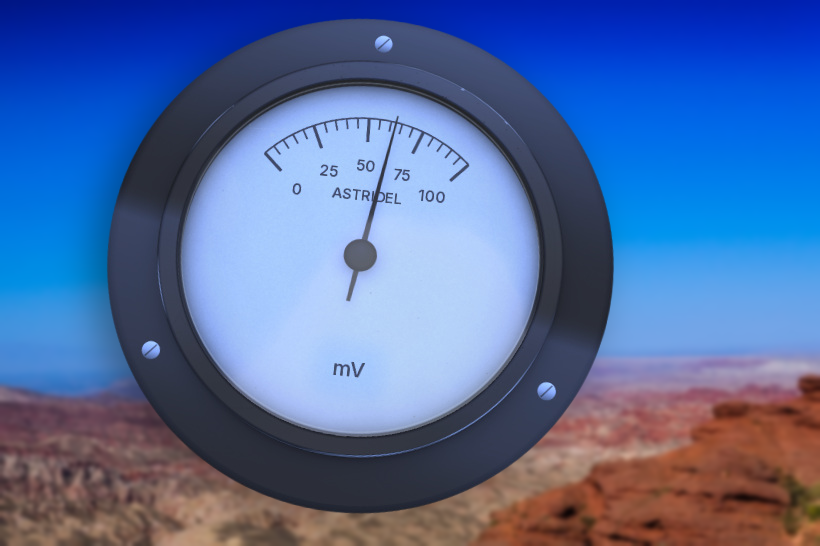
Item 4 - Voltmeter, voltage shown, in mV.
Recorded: 62.5 mV
